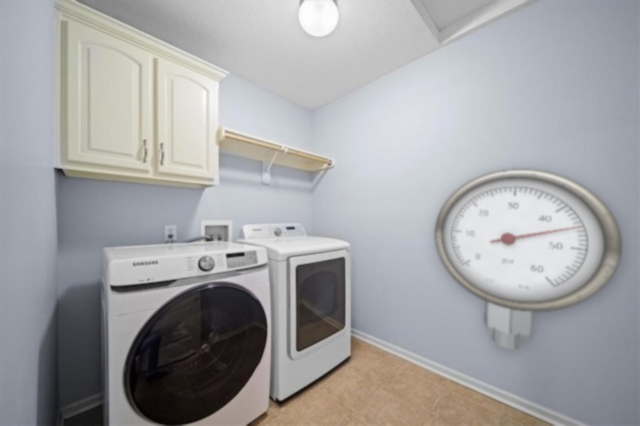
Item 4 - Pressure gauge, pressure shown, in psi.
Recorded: 45 psi
